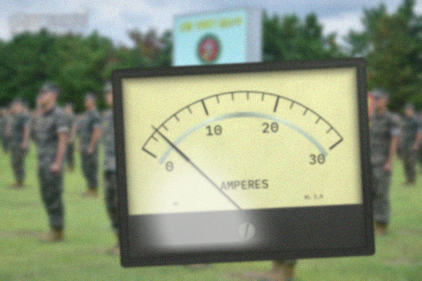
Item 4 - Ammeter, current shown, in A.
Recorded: 3 A
